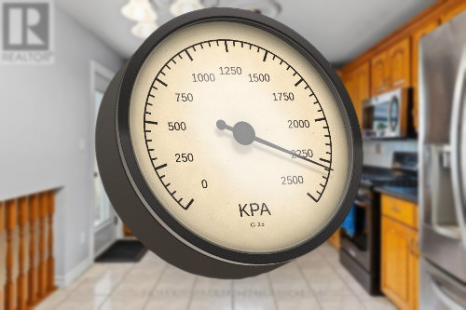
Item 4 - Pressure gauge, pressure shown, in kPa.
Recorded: 2300 kPa
